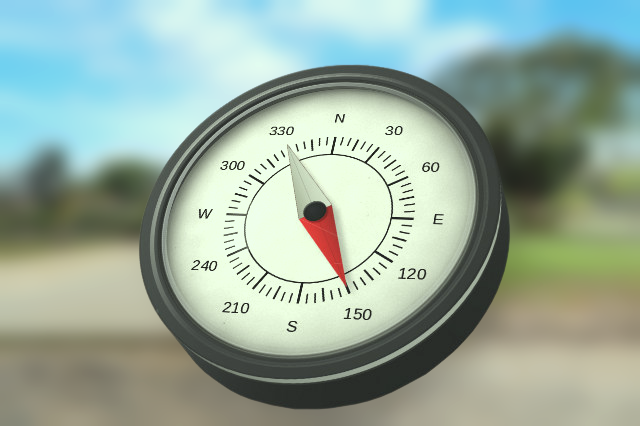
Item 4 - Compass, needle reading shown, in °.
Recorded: 150 °
